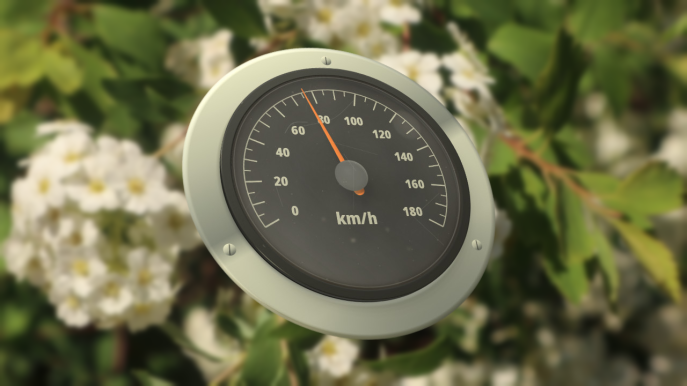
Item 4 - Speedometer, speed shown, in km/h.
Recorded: 75 km/h
